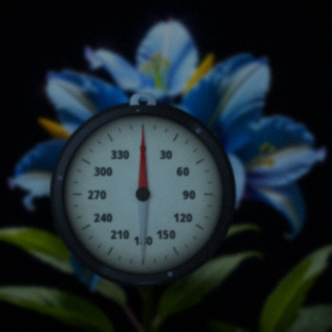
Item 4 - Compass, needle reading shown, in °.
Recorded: 0 °
